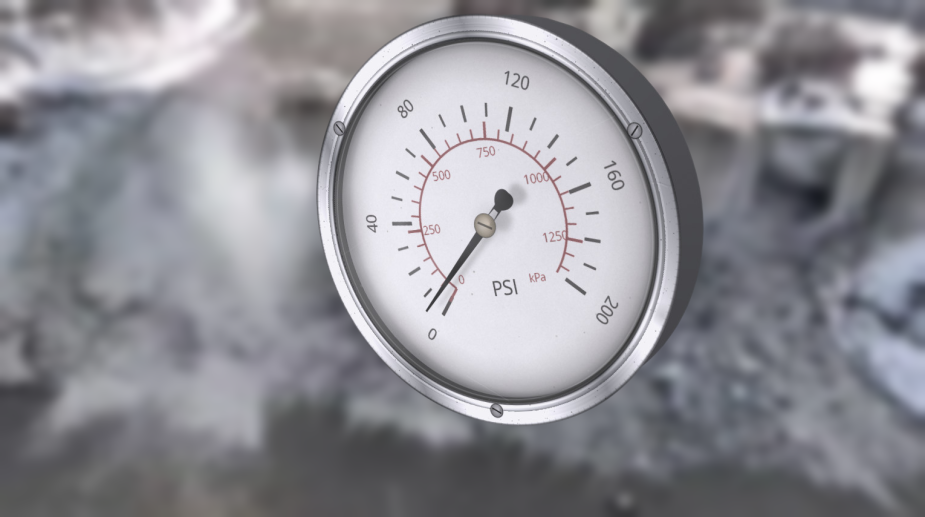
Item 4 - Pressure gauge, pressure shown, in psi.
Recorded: 5 psi
